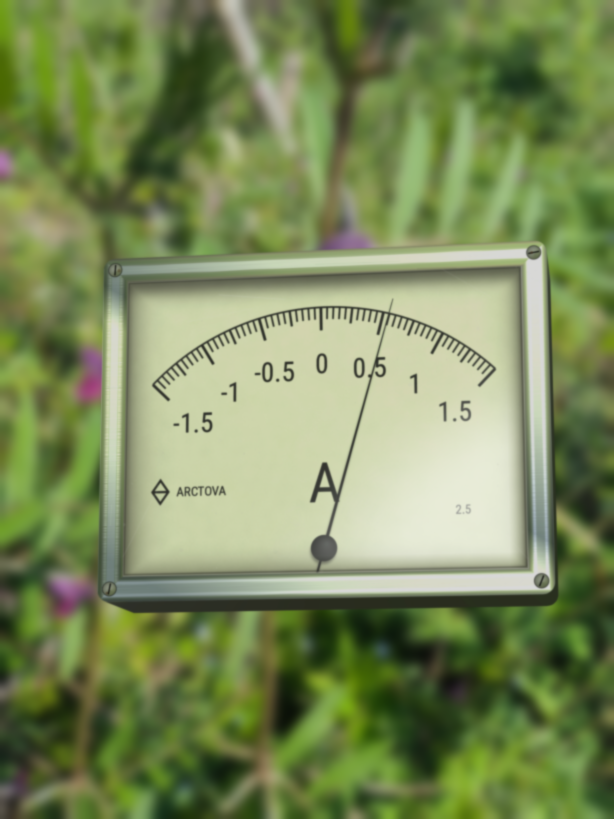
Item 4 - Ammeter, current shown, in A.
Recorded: 0.55 A
